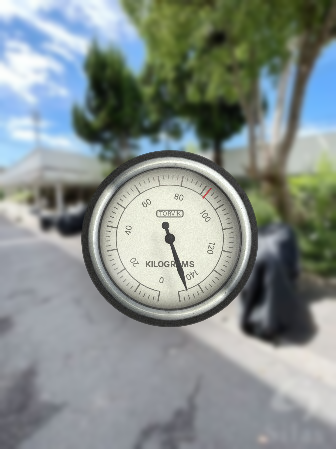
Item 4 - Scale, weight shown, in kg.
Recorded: 146 kg
